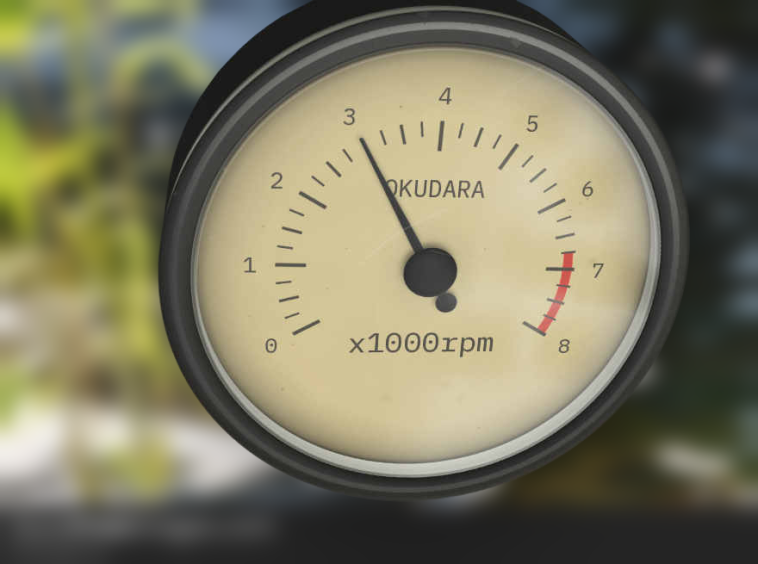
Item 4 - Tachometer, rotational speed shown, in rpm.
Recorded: 3000 rpm
